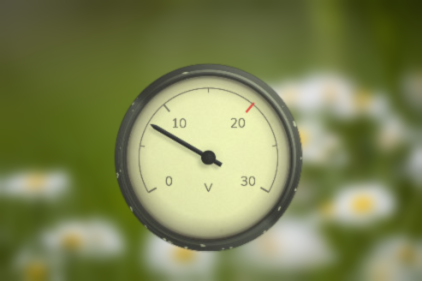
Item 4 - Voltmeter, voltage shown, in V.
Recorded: 7.5 V
